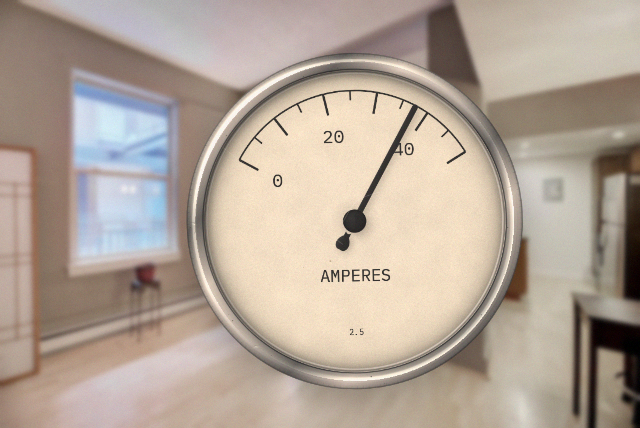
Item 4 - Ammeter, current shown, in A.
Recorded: 37.5 A
